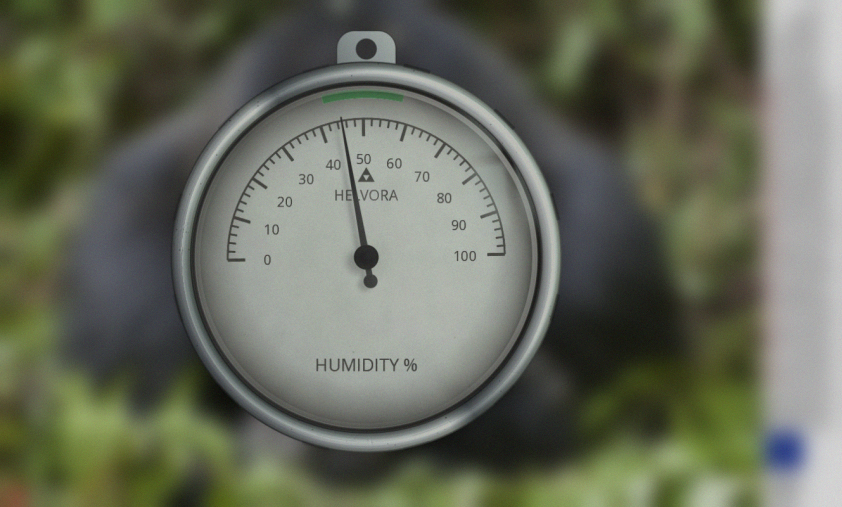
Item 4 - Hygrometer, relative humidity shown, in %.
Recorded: 45 %
